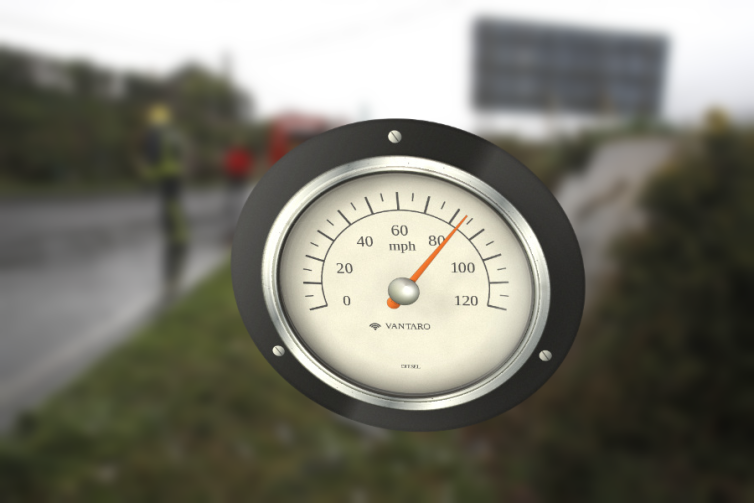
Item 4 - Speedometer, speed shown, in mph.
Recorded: 82.5 mph
